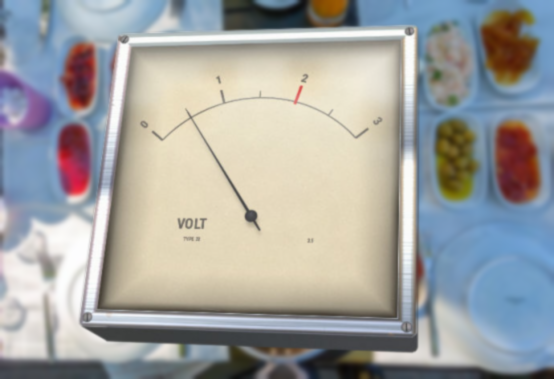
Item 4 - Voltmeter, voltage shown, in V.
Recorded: 0.5 V
